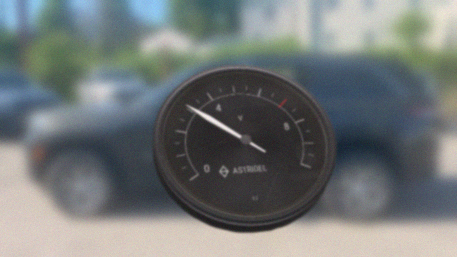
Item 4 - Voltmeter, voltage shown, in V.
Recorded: 3 V
